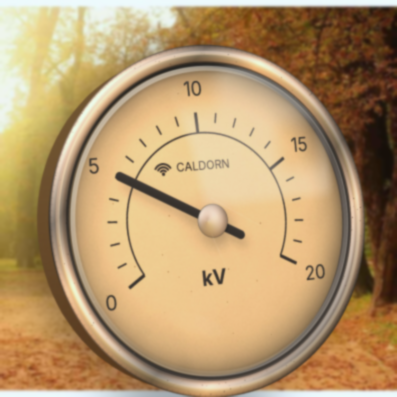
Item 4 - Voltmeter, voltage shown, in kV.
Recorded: 5 kV
